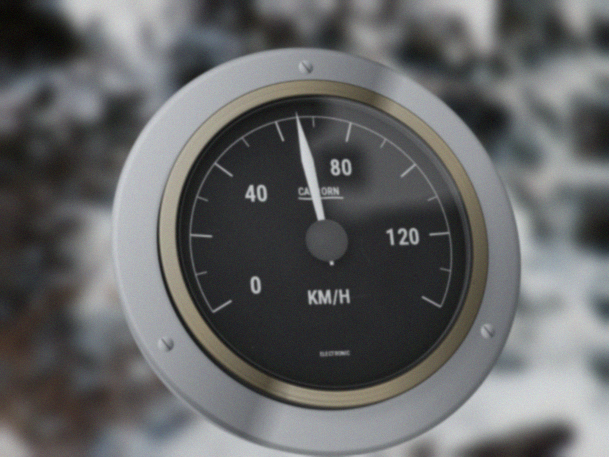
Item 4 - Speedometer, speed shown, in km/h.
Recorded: 65 km/h
